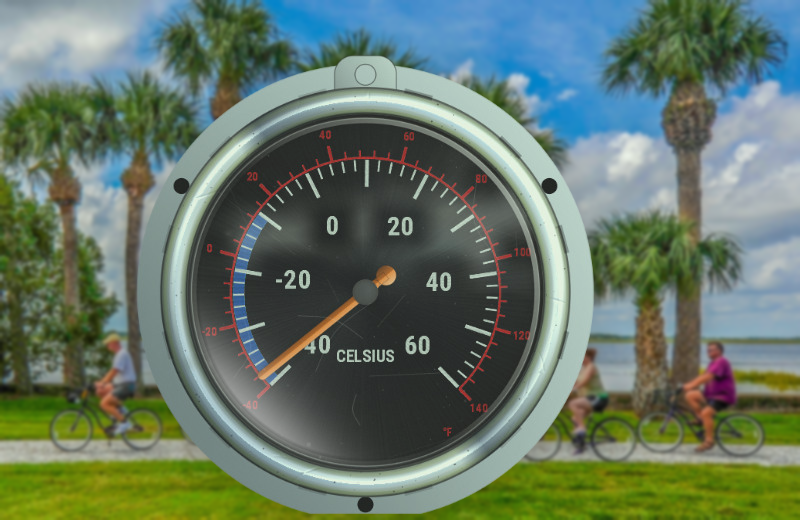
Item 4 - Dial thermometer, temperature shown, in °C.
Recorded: -38 °C
